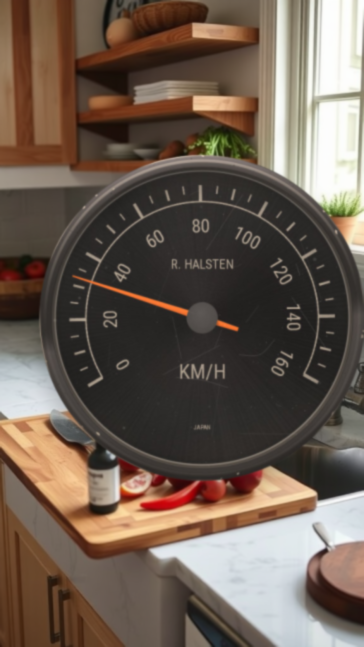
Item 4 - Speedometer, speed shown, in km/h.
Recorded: 32.5 km/h
